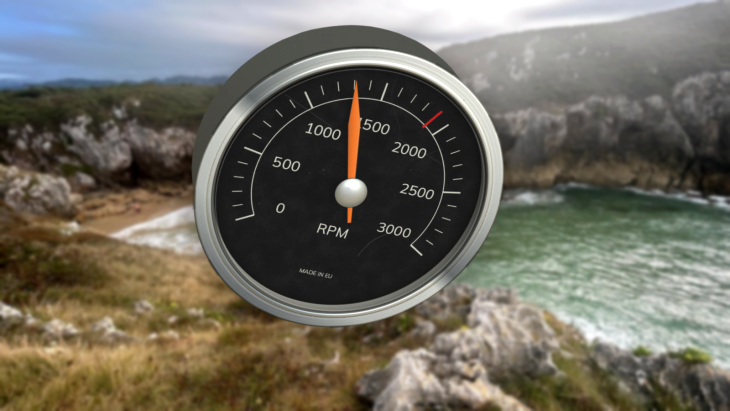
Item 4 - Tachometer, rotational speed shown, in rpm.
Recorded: 1300 rpm
